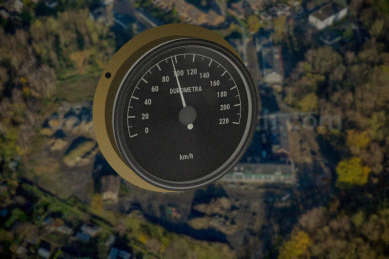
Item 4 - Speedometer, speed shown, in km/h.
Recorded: 95 km/h
